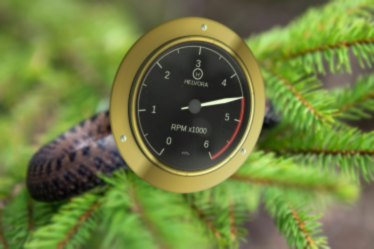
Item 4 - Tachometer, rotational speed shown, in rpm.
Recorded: 4500 rpm
